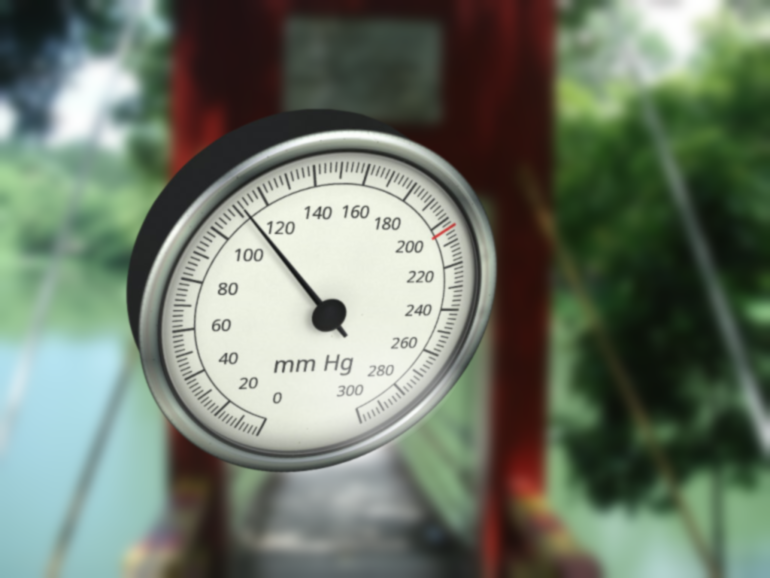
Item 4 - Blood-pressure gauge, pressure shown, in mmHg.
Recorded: 112 mmHg
